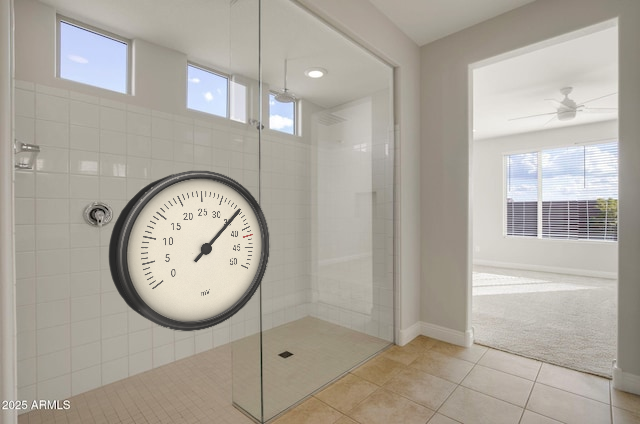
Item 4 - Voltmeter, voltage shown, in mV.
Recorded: 35 mV
